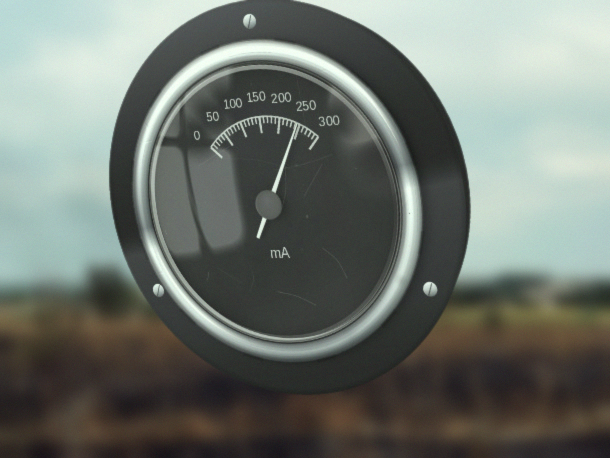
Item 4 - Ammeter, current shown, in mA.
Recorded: 250 mA
